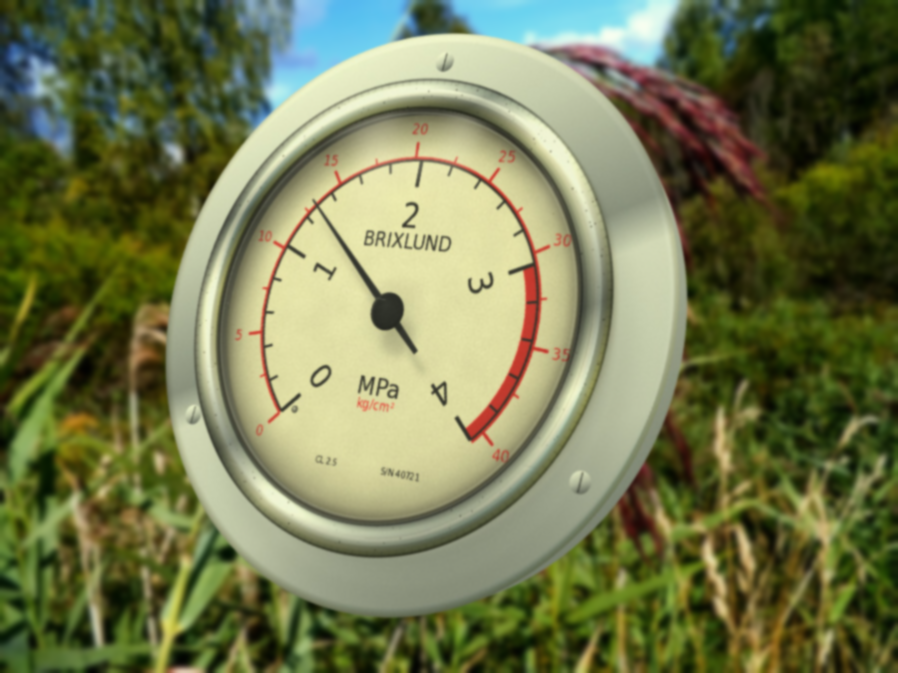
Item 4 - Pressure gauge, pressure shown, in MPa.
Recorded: 1.3 MPa
